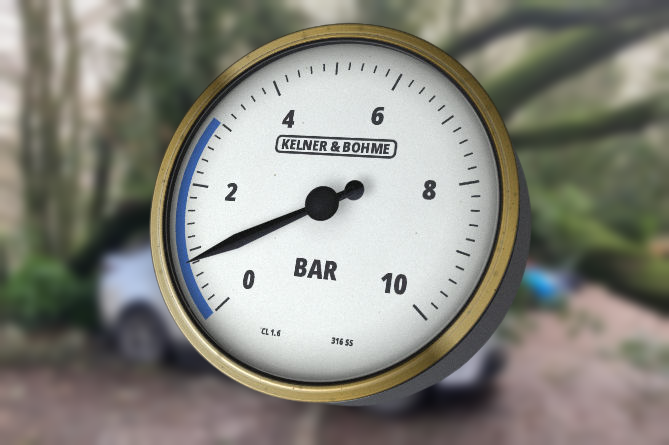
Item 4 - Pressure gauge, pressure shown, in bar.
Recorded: 0.8 bar
